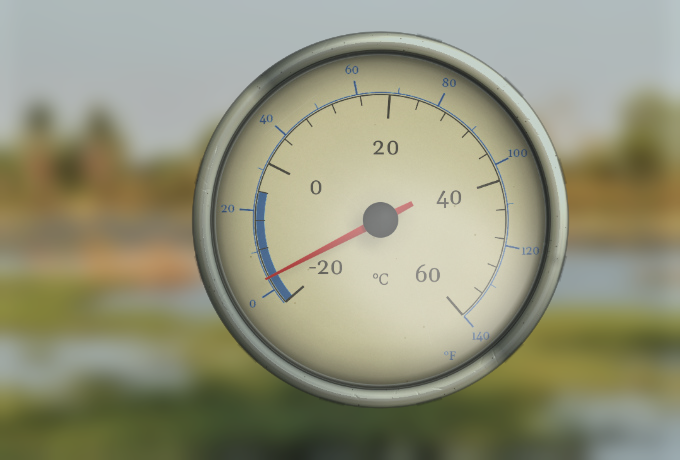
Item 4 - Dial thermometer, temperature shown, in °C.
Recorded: -16 °C
